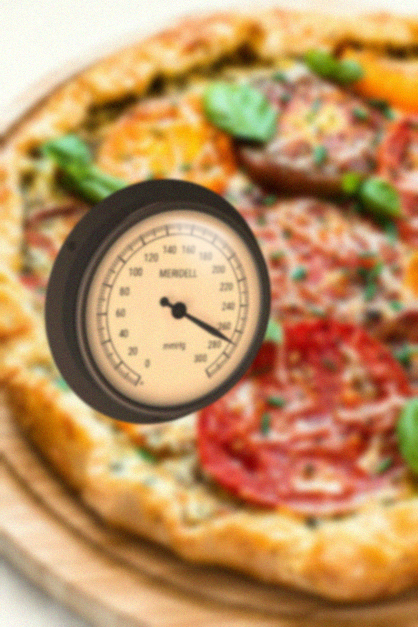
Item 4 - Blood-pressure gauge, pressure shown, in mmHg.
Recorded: 270 mmHg
